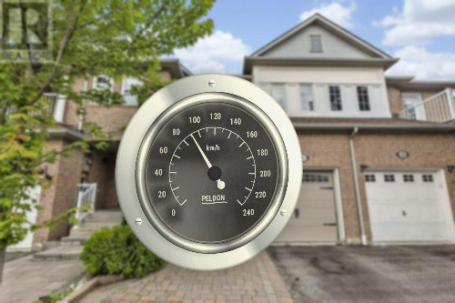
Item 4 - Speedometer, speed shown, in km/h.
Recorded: 90 km/h
